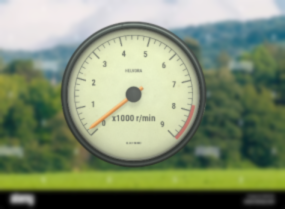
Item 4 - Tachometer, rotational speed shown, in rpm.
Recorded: 200 rpm
